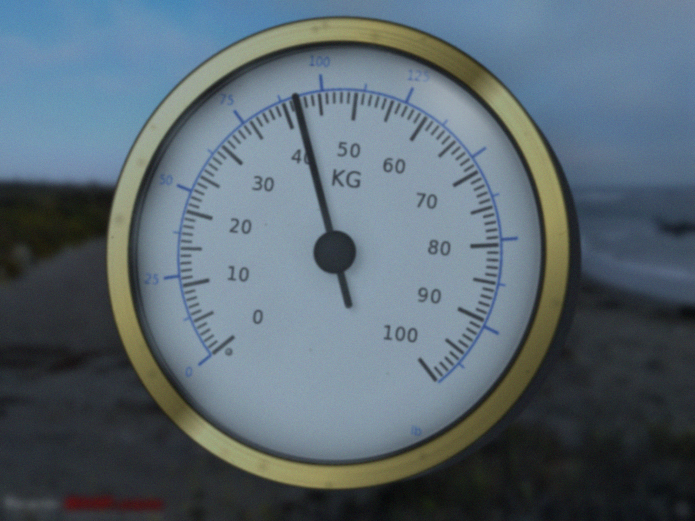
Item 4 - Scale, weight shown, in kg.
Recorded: 42 kg
